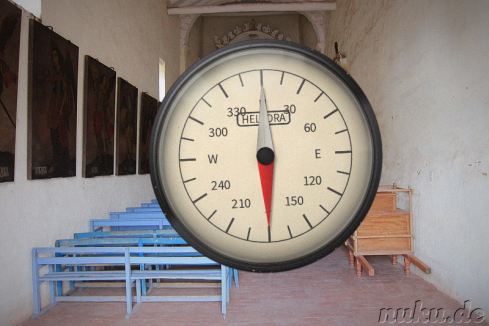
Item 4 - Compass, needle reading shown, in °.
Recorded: 180 °
